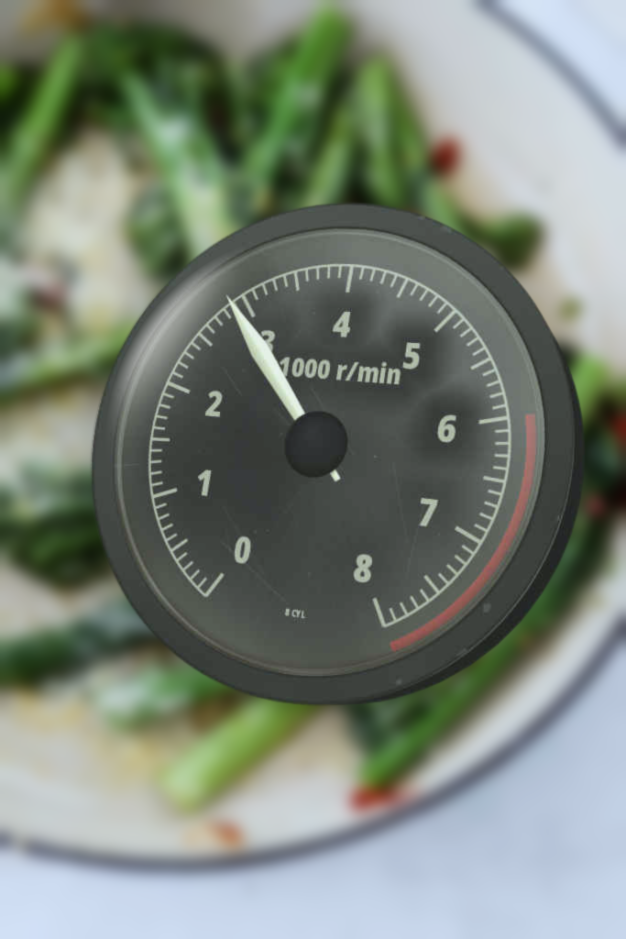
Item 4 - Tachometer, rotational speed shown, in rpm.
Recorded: 2900 rpm
